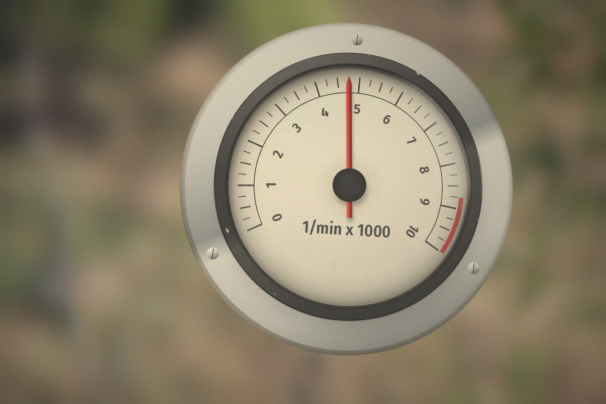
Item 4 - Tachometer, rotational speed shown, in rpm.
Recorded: 4750 rpm
